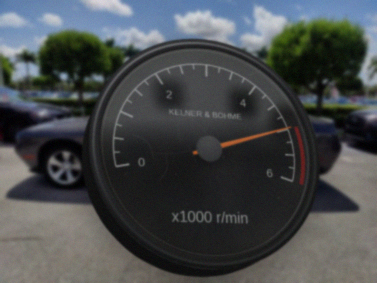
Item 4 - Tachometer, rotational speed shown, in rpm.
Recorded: 5000 rpm
